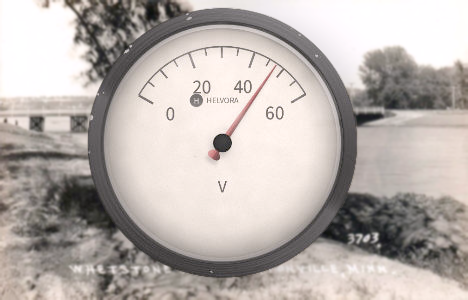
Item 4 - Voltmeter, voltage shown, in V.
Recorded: 47.5 V
